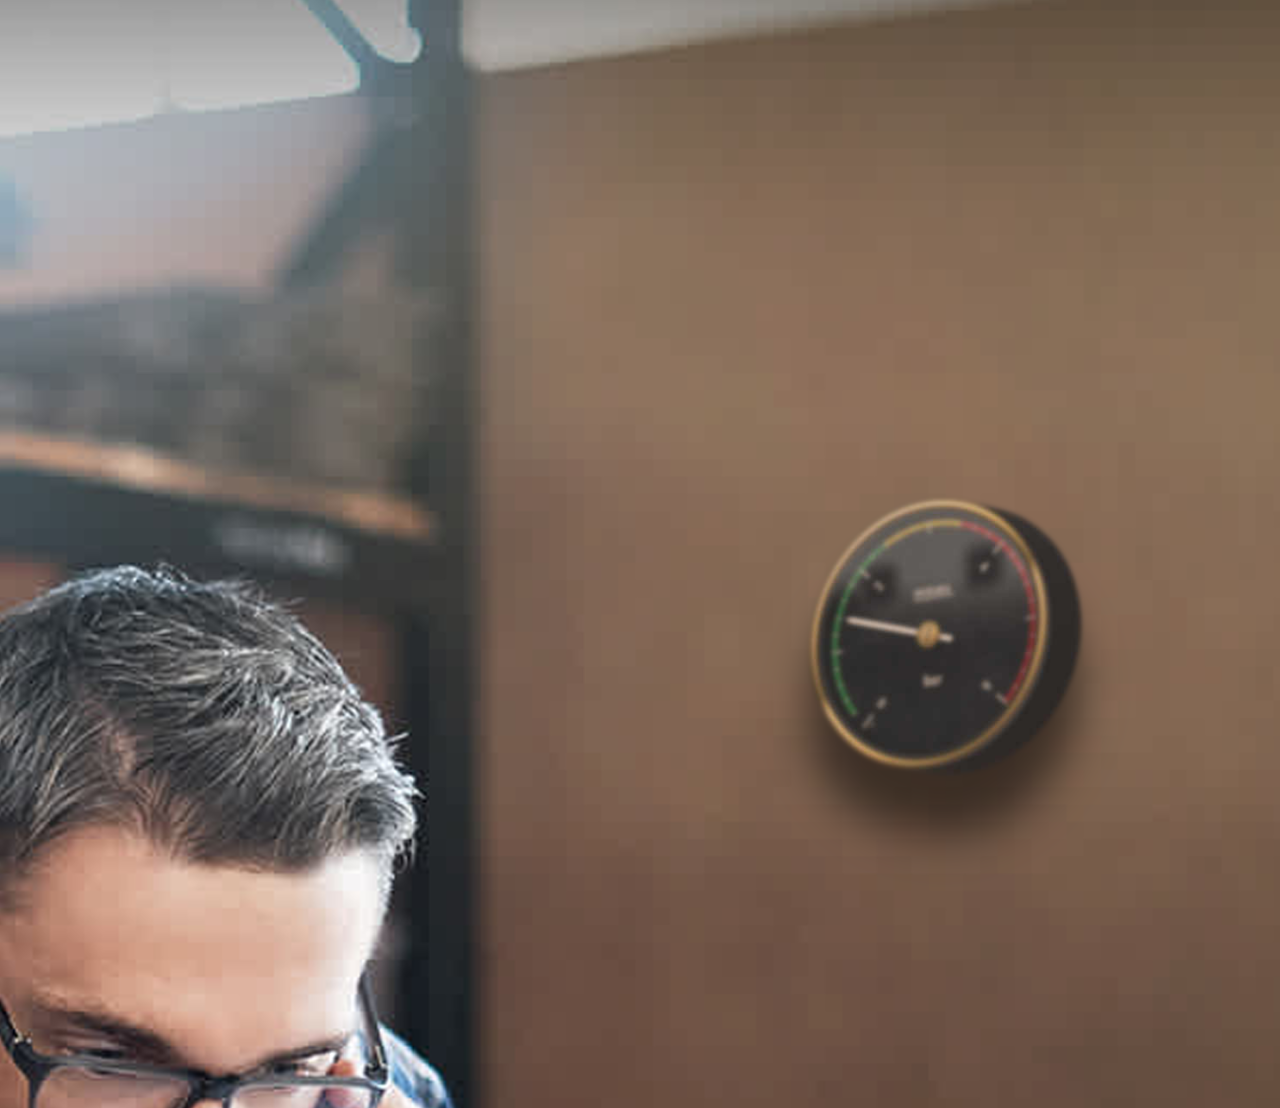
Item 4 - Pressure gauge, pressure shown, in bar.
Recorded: 1.4 bar
